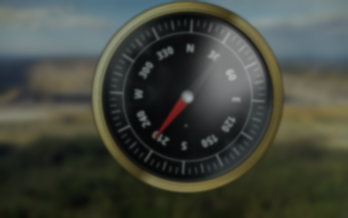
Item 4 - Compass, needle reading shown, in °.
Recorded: 215 °
